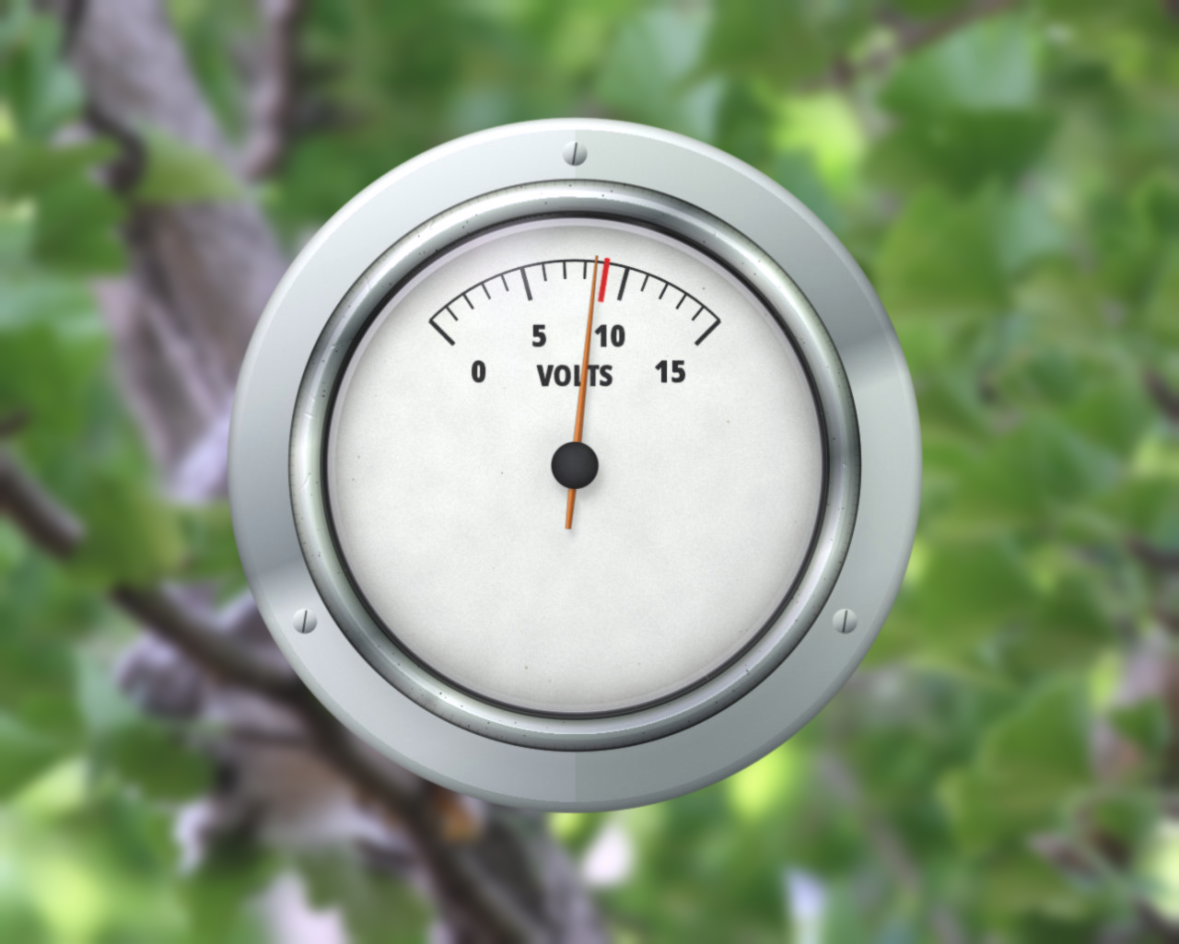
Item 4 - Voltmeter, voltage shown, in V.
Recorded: 8.5 V
